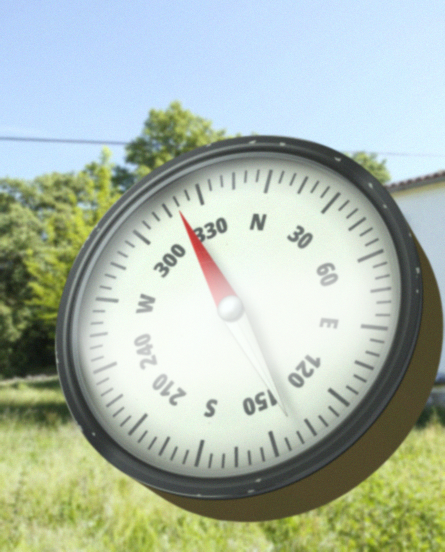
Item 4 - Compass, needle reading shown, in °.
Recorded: 320 °
